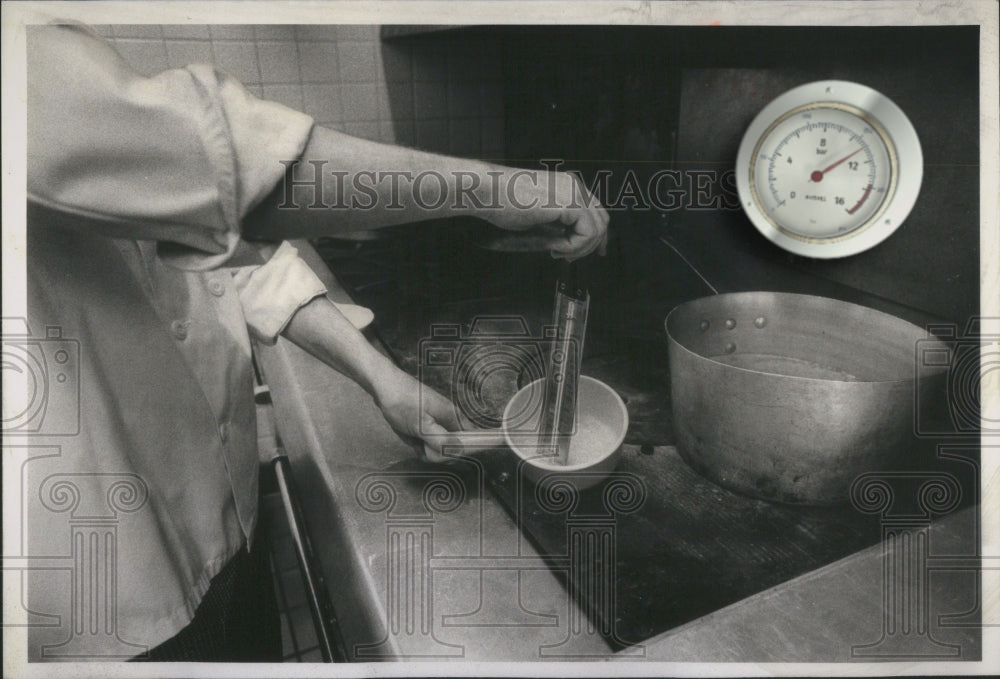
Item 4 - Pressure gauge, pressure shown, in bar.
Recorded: 11 bar
